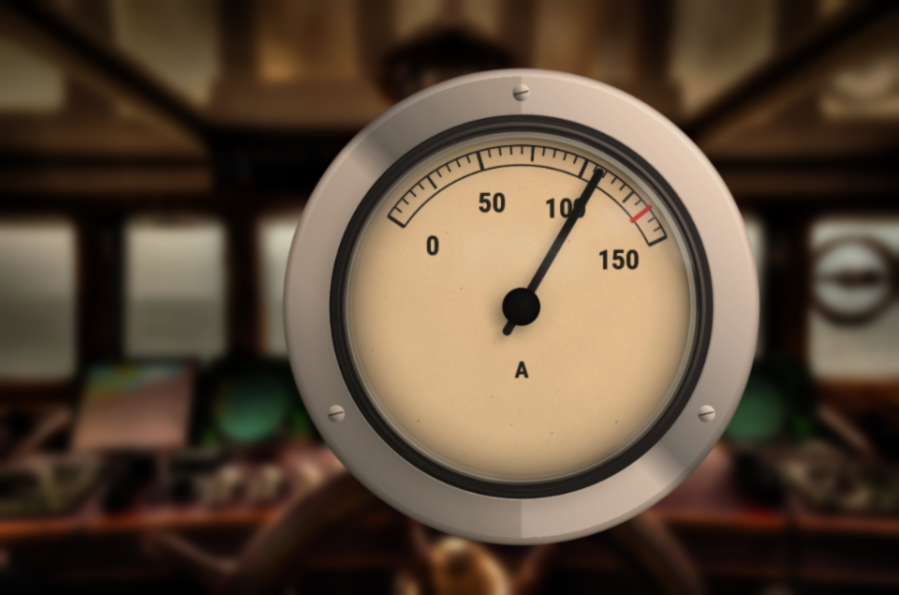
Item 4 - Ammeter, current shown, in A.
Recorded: 107.5 A
